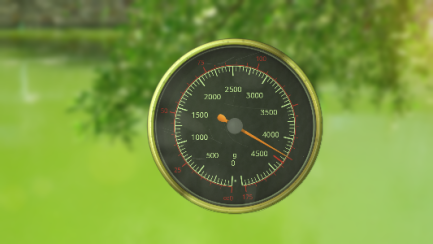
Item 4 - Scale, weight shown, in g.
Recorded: 4250 g
